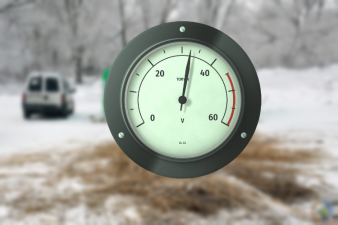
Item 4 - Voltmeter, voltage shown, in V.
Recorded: 32.5 V
